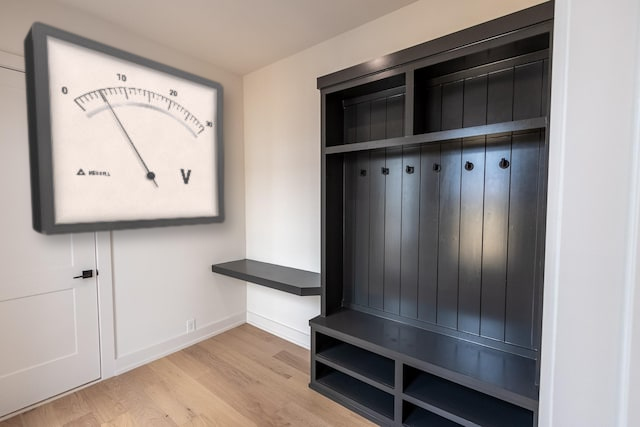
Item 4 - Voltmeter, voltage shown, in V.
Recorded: 5 V
